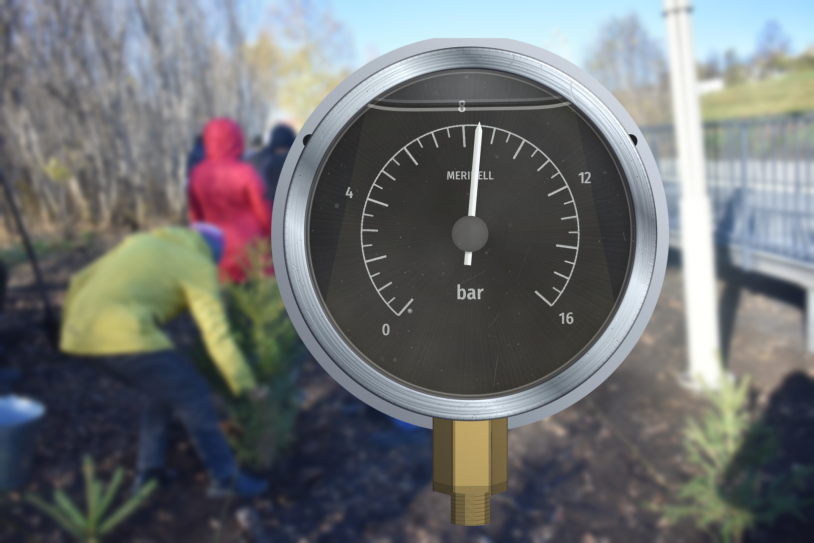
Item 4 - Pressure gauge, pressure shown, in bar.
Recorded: 8.5 bar
